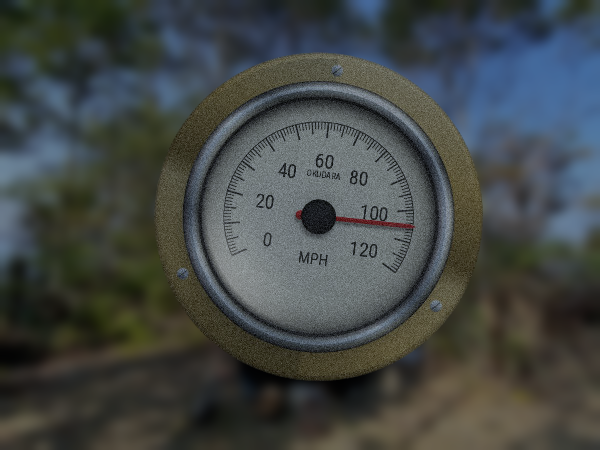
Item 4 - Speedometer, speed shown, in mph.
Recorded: 105 mph
